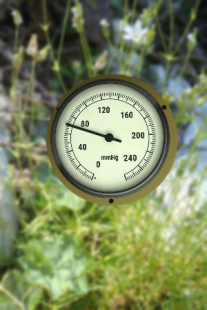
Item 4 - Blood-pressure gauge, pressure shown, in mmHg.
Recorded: 70 mmHg
